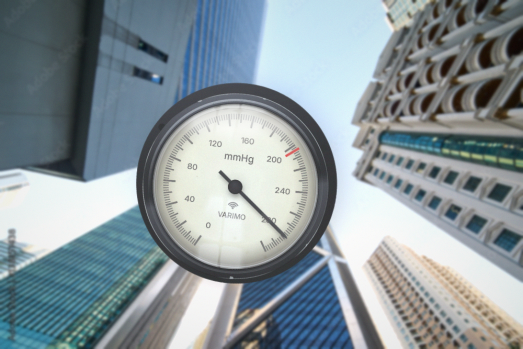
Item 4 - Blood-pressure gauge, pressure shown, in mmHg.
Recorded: 280 mmHg
